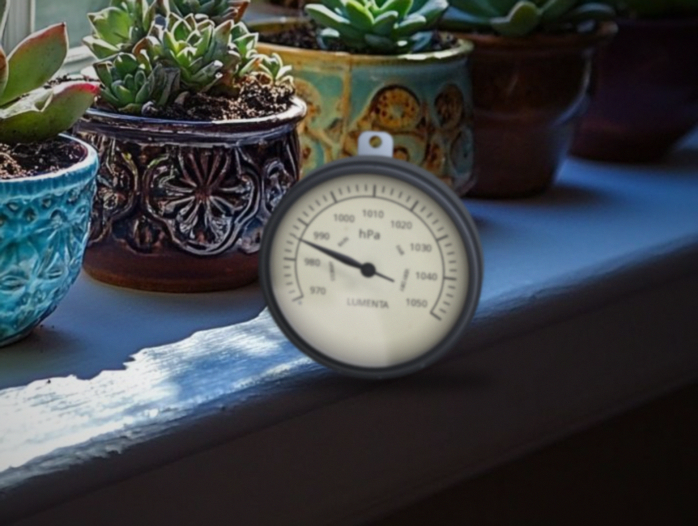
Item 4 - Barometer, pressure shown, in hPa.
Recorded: 986 hPa
